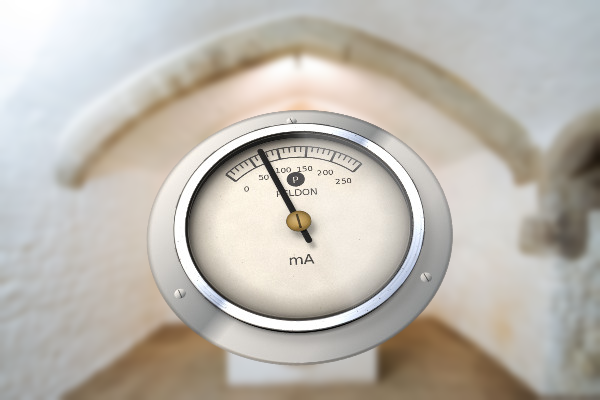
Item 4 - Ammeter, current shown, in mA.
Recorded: 70 mA
